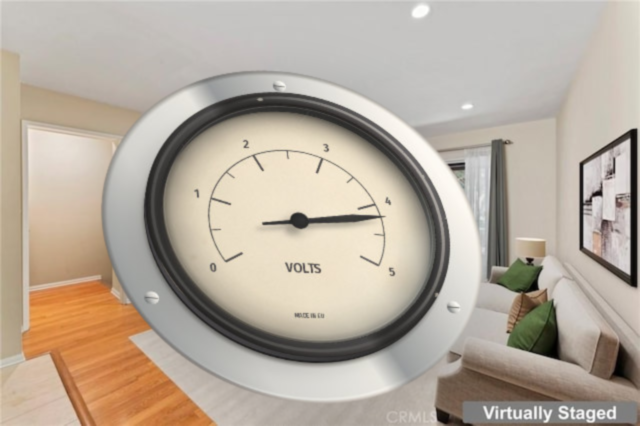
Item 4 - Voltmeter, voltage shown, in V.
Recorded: 4.25 V
